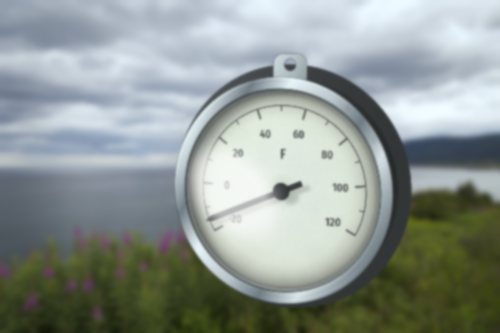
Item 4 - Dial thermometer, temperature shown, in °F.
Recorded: -15 °F
